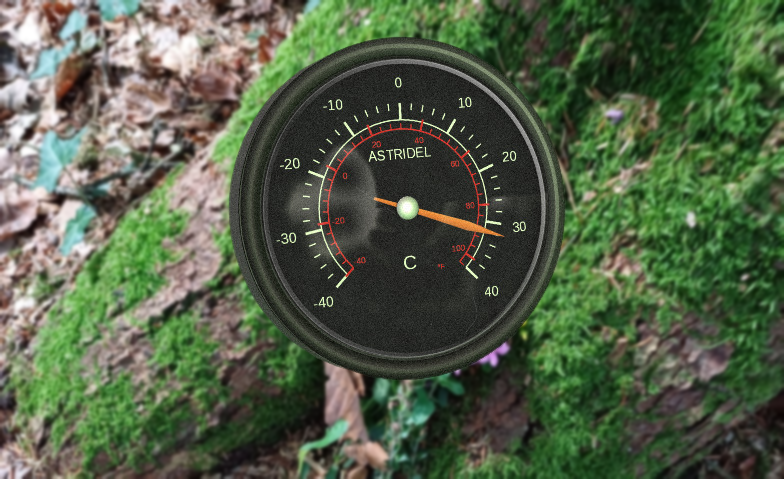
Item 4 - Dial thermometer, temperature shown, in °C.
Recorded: 32 °C
